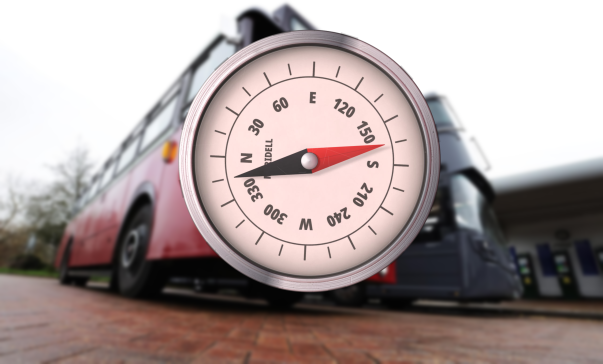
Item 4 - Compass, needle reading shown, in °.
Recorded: 165 °
